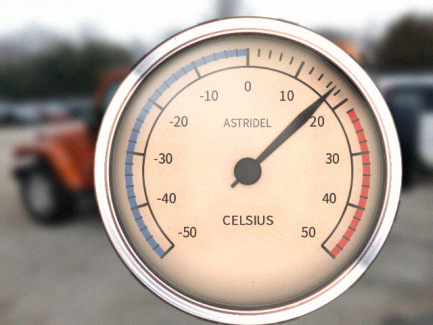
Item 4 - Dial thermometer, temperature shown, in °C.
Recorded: 17 °C
